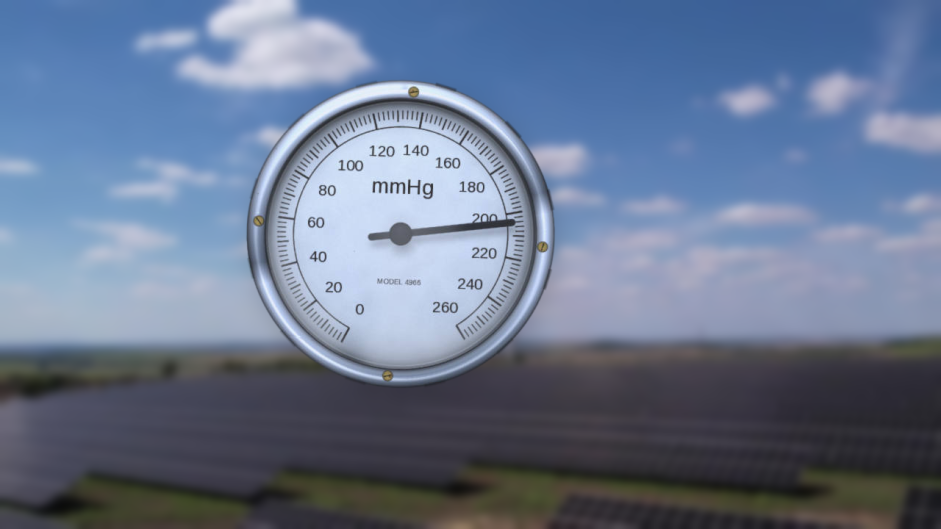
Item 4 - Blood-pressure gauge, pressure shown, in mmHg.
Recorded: 204 mmHg
